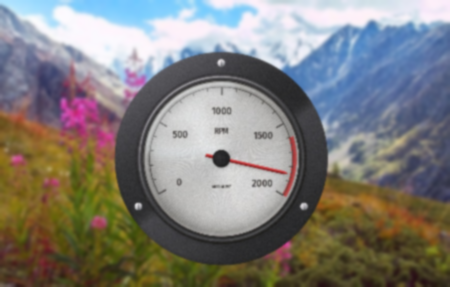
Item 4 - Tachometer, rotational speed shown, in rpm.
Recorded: 1850 rpm
